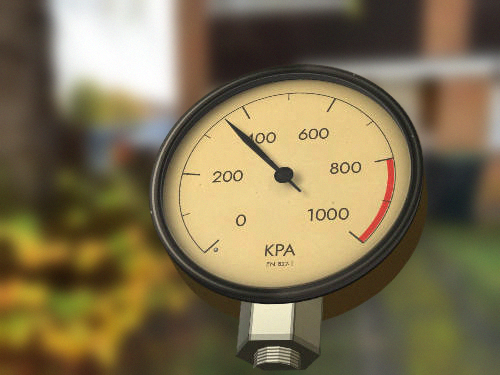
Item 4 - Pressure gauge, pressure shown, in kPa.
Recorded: 350 kPa
